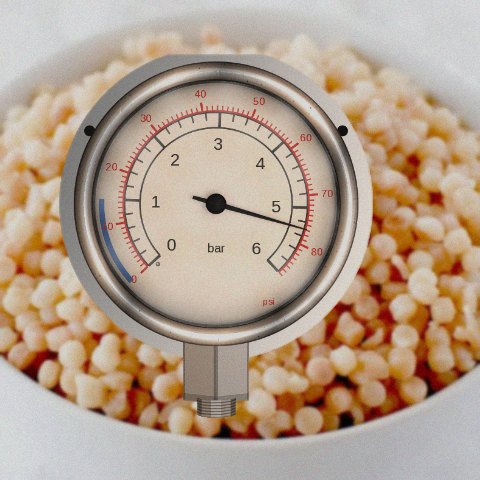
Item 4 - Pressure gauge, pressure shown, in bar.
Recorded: 5.3 bar
